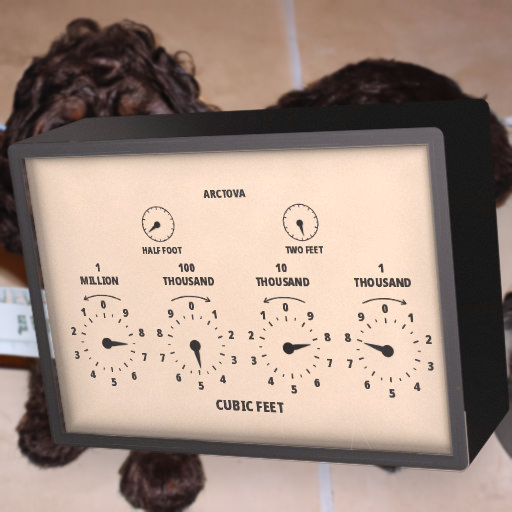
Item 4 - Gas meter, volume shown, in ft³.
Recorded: 747800 ft³
